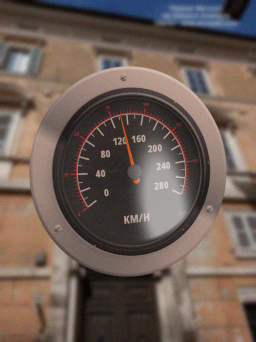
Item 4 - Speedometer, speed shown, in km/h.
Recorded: 130 km/h
